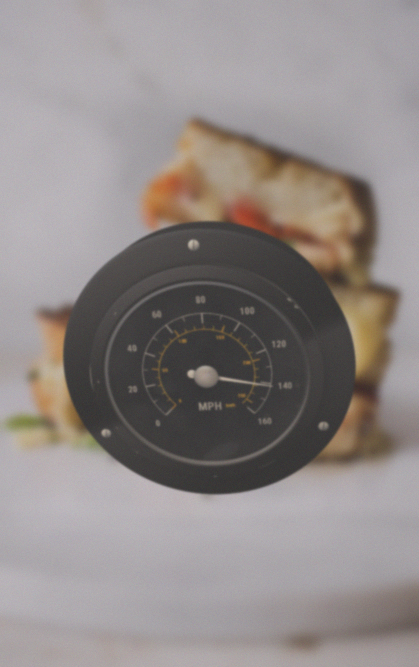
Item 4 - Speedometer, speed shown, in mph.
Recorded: 140 mph
